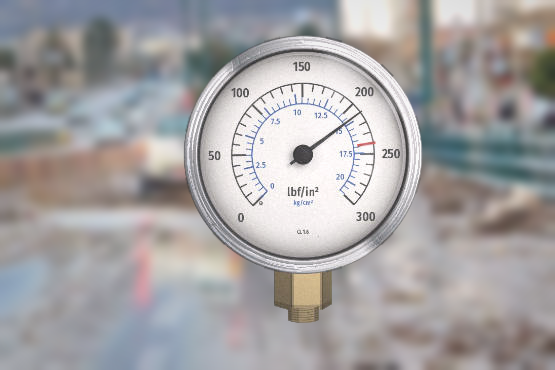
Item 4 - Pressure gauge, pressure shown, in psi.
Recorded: 210 psi
